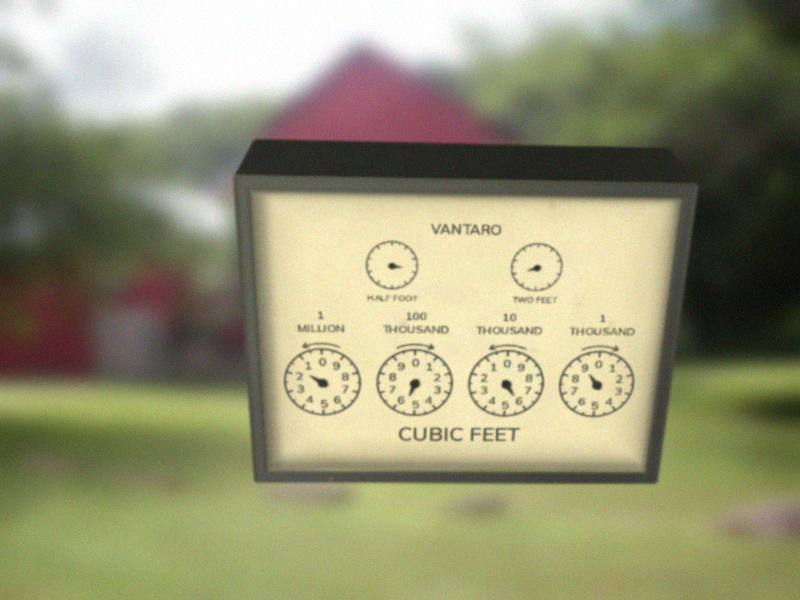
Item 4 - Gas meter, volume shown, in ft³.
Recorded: 155900 ft³
